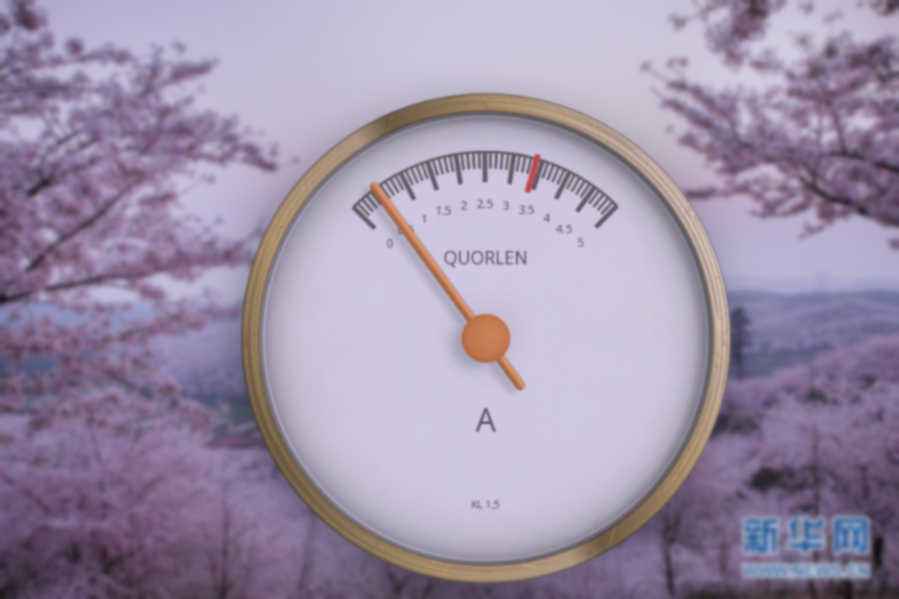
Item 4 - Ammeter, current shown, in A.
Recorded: 0.5 A
